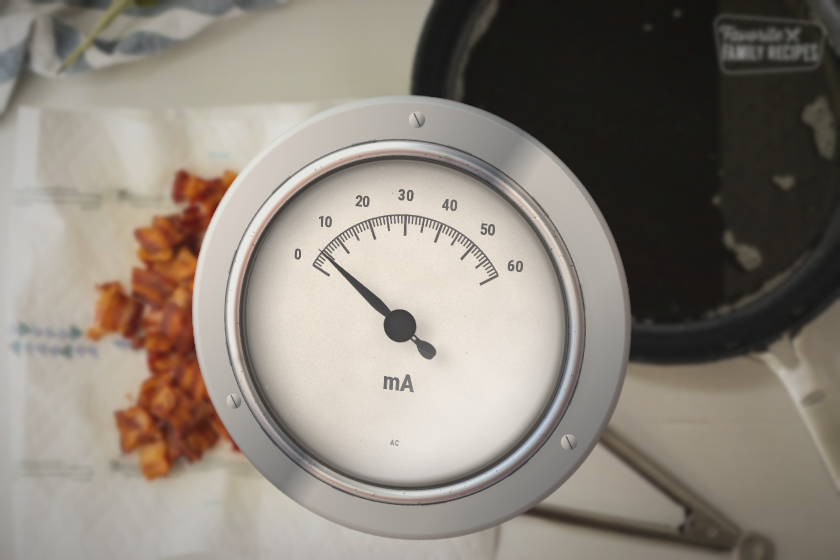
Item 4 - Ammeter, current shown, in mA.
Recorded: 5 mA
